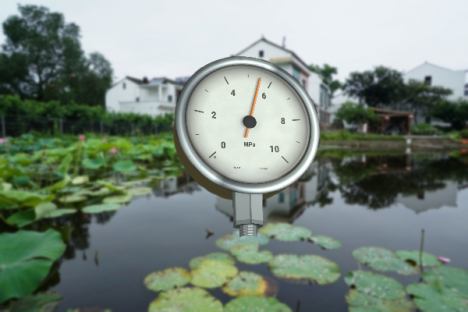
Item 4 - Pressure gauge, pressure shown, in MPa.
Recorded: 5.5 MPa
